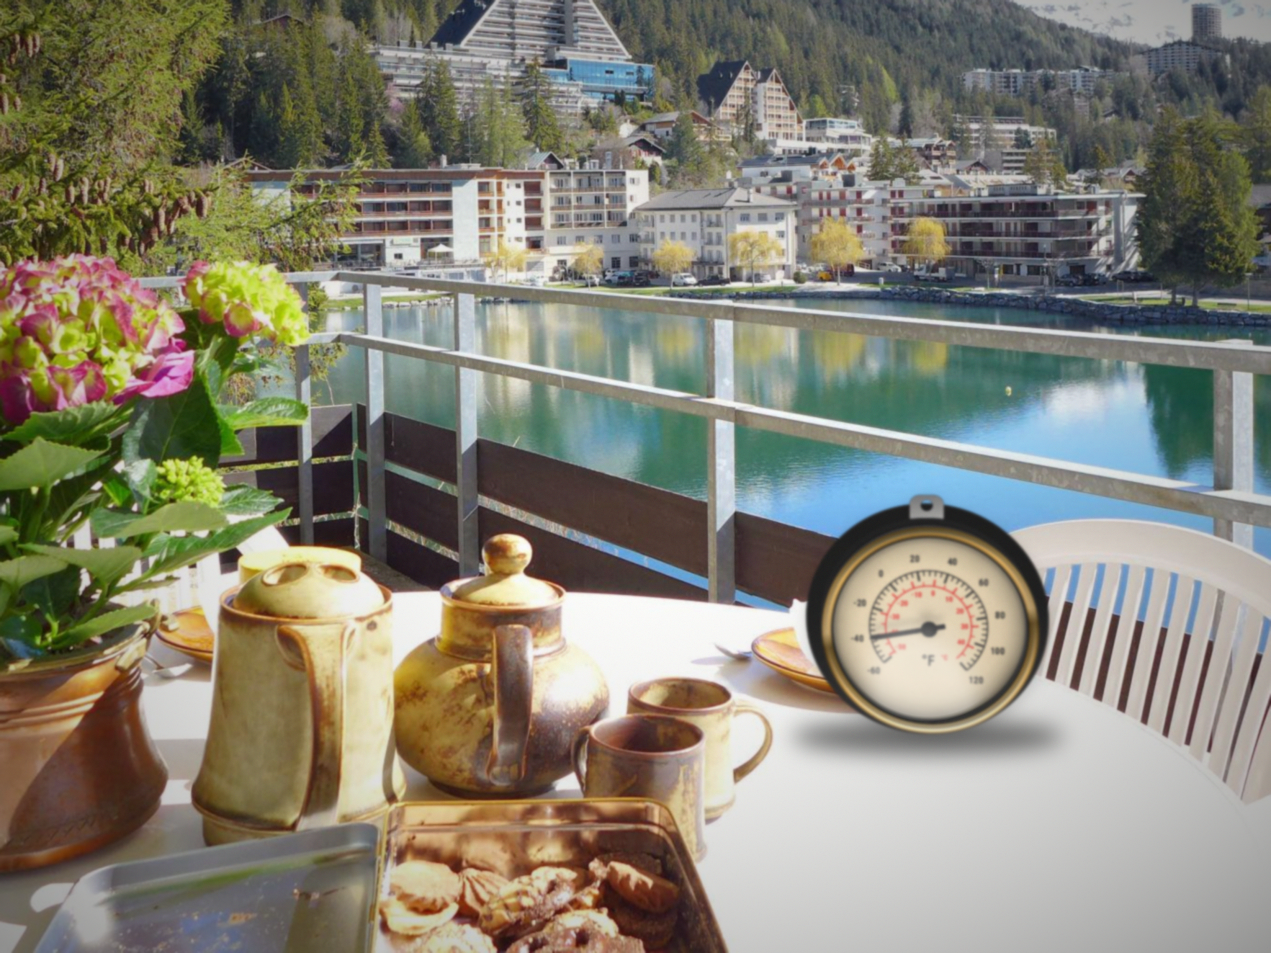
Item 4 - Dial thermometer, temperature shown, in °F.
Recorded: -40 °F
